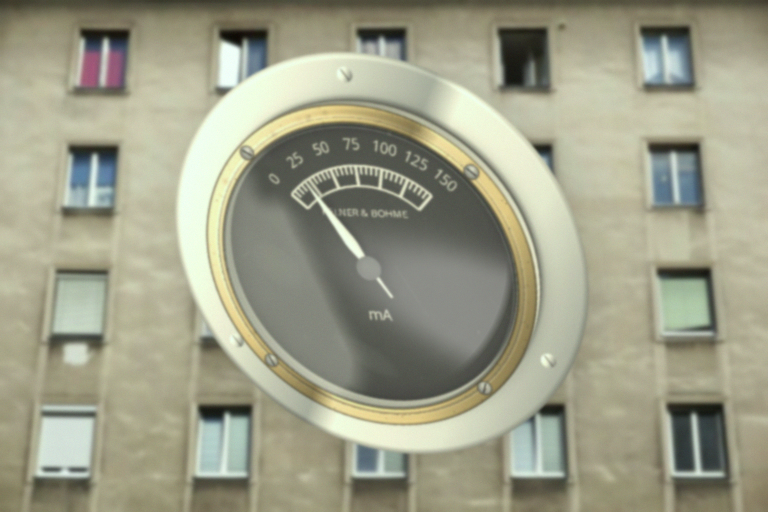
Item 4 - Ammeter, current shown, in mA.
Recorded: 25 mA
